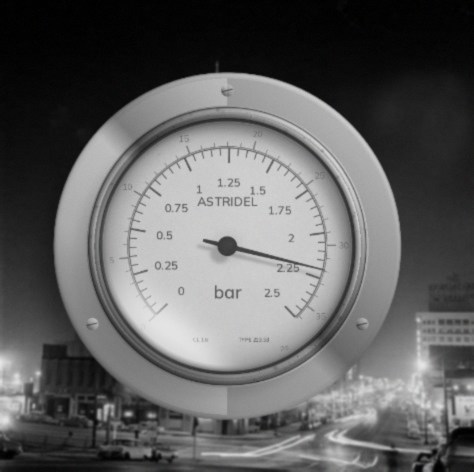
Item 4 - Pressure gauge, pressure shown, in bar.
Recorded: 2.2 bar
